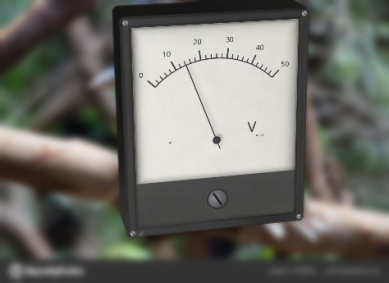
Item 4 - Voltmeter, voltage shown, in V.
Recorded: 14 V
